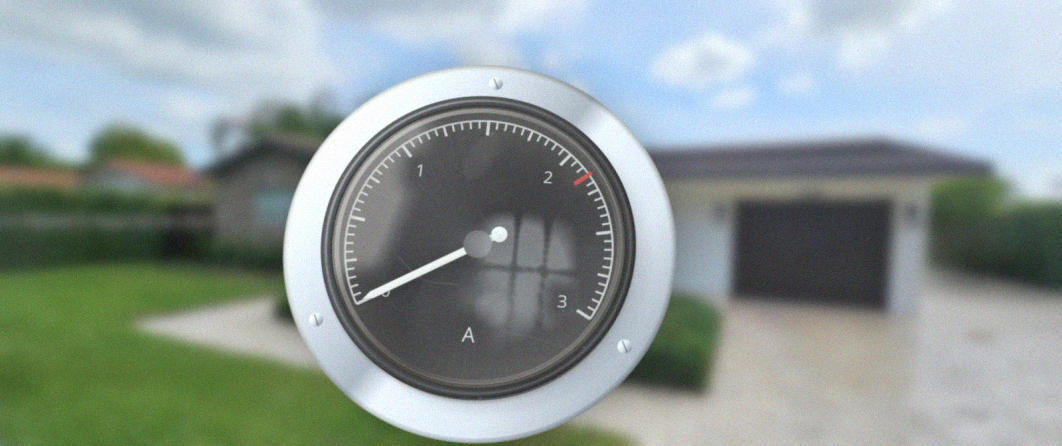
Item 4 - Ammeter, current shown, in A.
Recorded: 0 A
